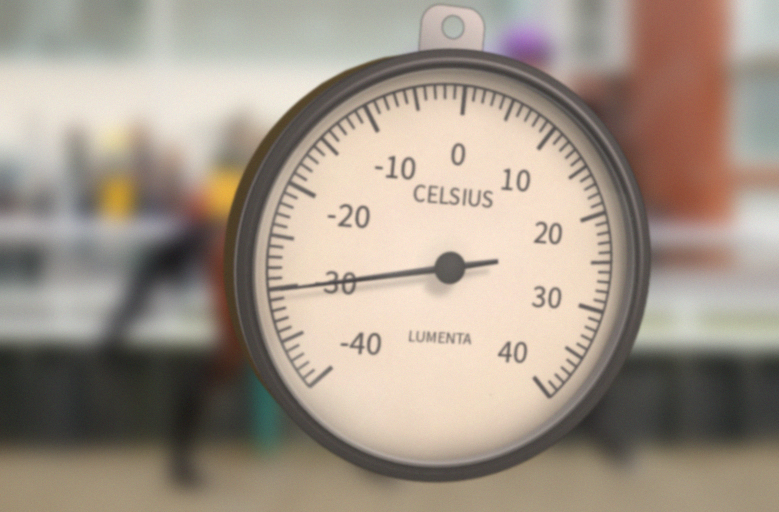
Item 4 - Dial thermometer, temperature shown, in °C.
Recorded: -30 °C
